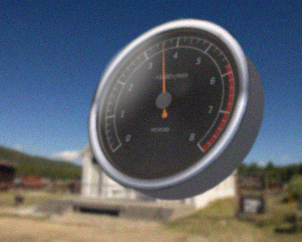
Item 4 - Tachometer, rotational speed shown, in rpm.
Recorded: 3600 rpm
